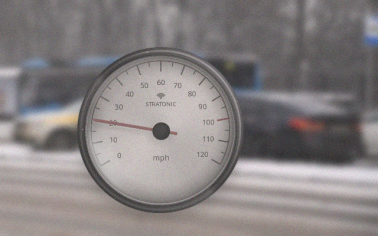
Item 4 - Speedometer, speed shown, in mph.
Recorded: 20 mph
